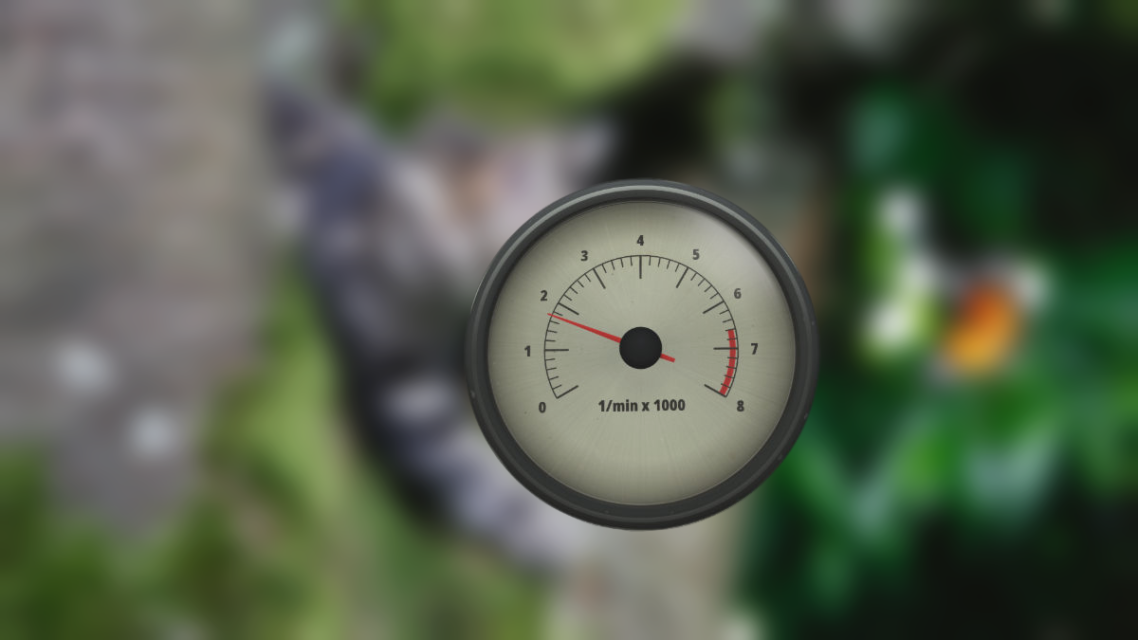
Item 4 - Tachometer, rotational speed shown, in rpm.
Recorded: 1700 rpm
